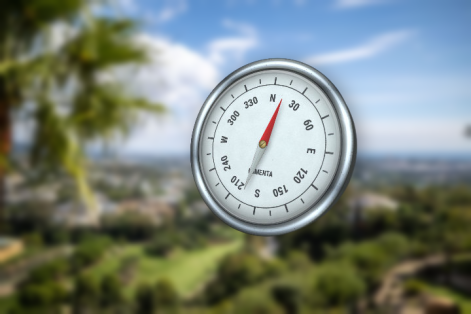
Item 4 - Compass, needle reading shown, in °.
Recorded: 15 °
